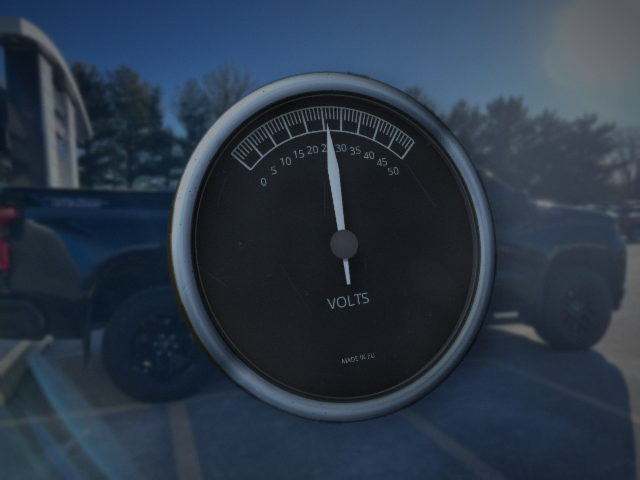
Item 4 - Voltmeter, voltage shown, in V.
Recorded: 25 V
